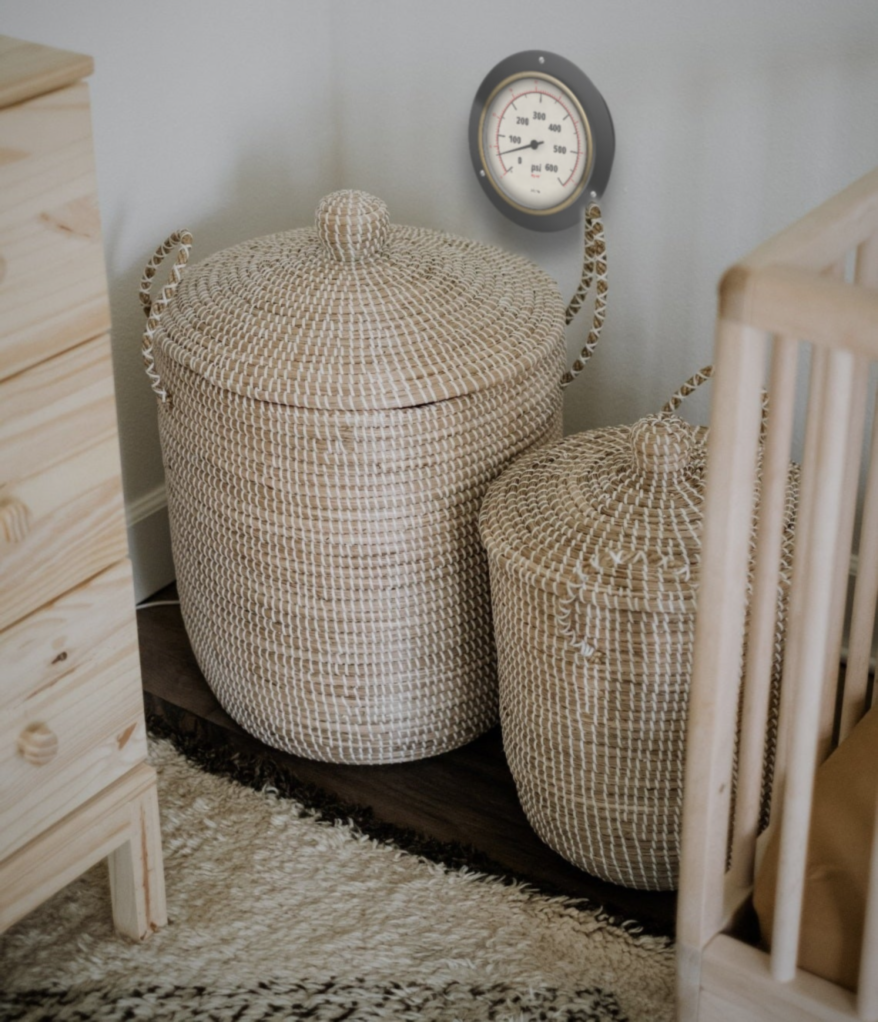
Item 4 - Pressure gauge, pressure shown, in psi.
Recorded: 50 psi
